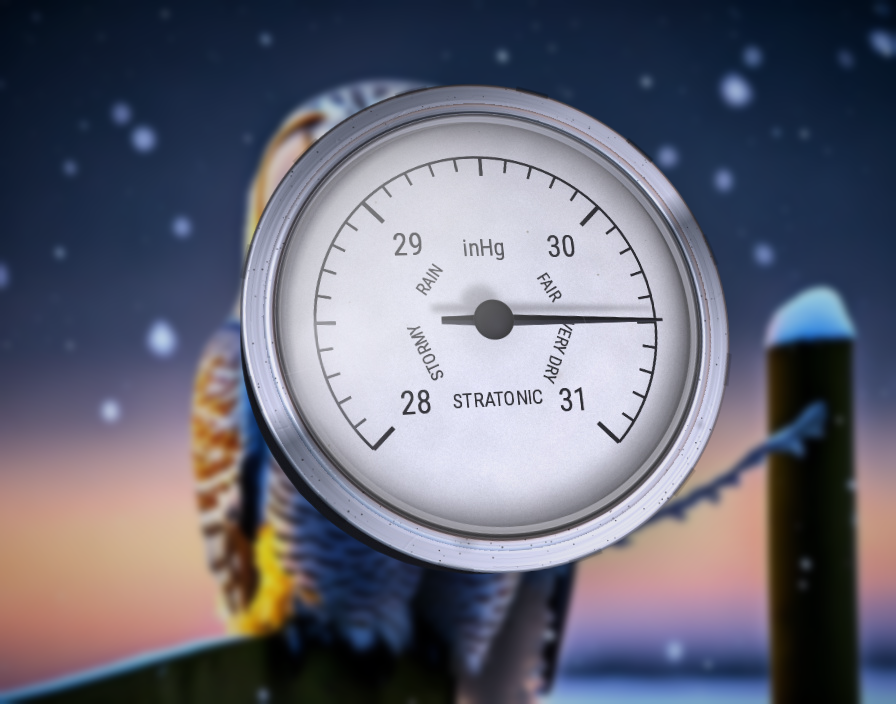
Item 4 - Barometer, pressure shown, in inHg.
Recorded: 30.5 inHg
